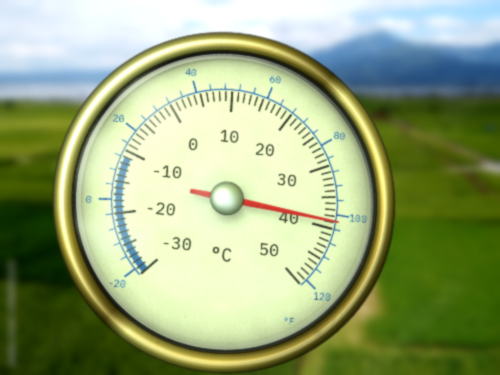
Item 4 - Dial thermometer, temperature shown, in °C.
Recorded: 39 °C
